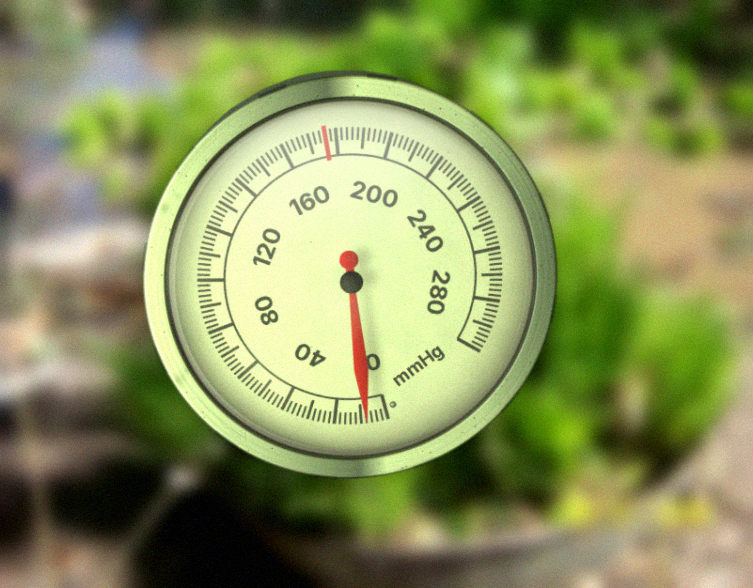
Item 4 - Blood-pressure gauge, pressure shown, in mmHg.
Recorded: 8 mmHg
